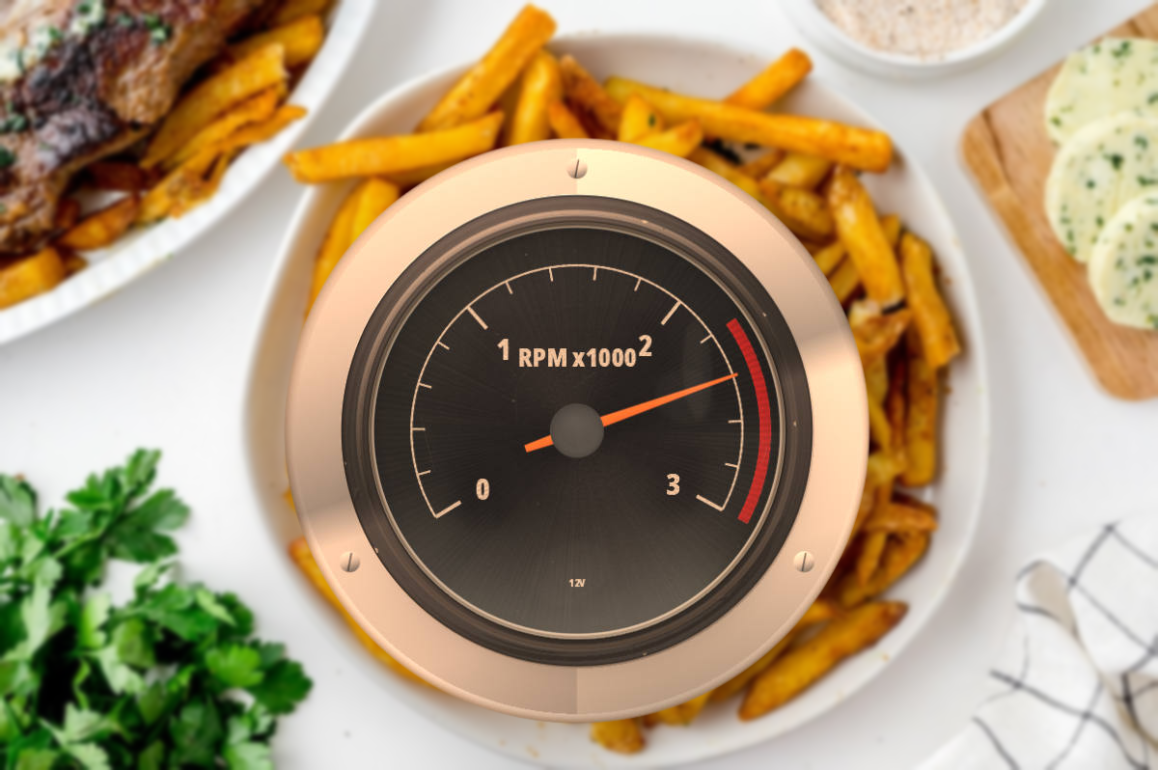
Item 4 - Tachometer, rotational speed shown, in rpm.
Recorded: 2400 rpm
